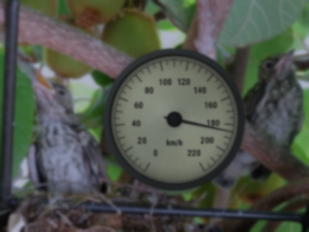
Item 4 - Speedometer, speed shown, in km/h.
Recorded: 185 km/h
